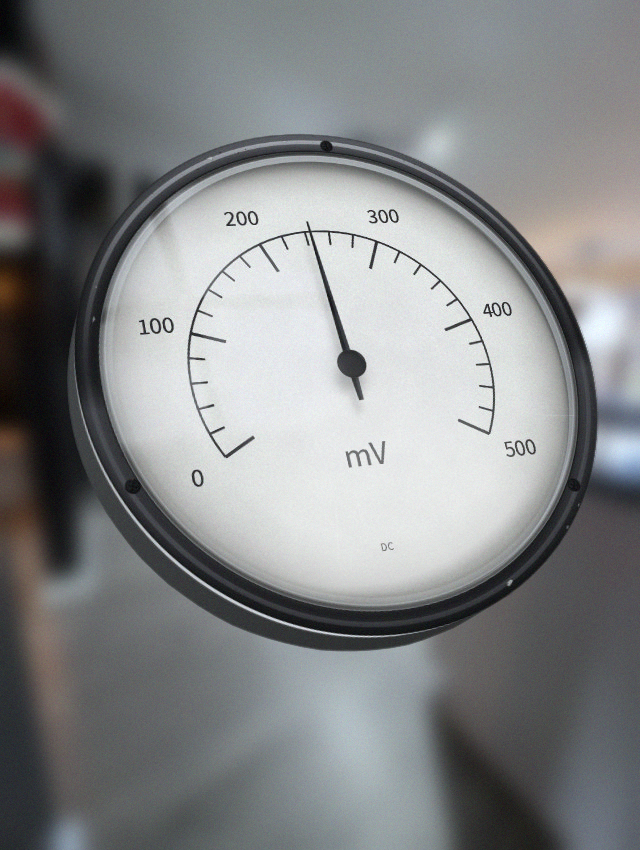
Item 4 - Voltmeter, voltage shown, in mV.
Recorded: 240 mV
